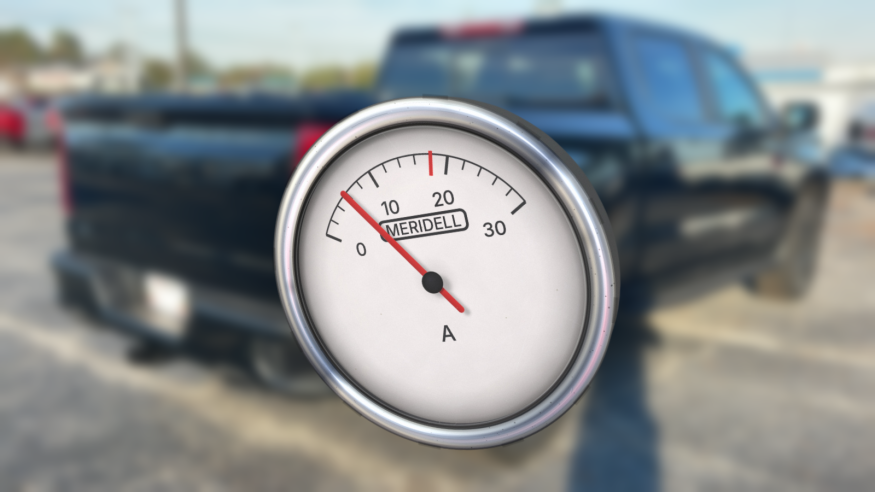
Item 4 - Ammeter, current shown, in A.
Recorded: 6 A
